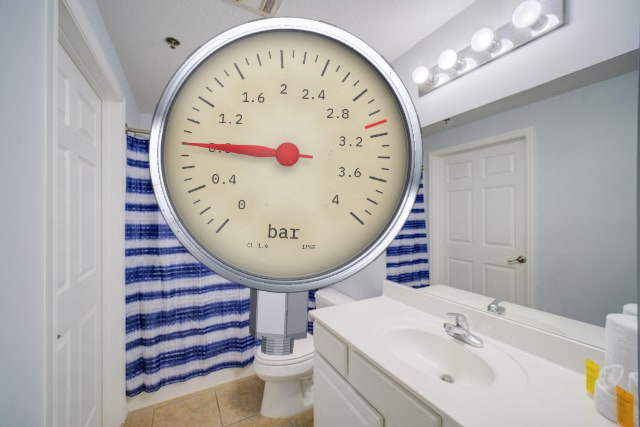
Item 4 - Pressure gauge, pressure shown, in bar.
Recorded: 0.8 bar
